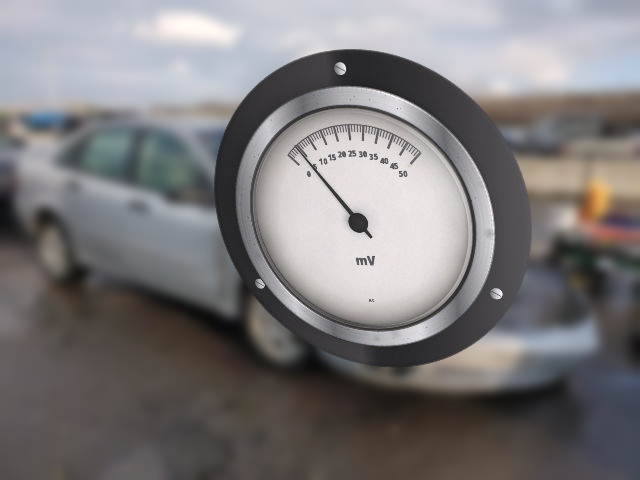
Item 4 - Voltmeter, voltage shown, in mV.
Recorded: 5 mV
